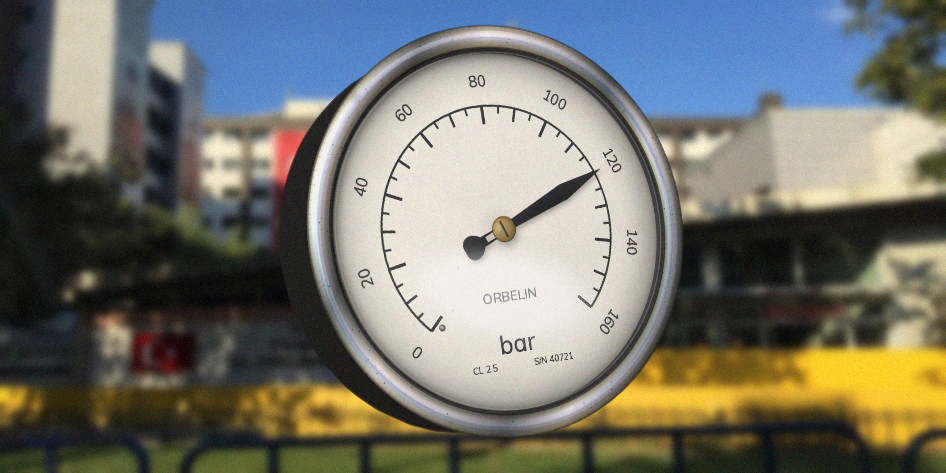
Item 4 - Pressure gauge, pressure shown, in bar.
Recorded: 120 bar
